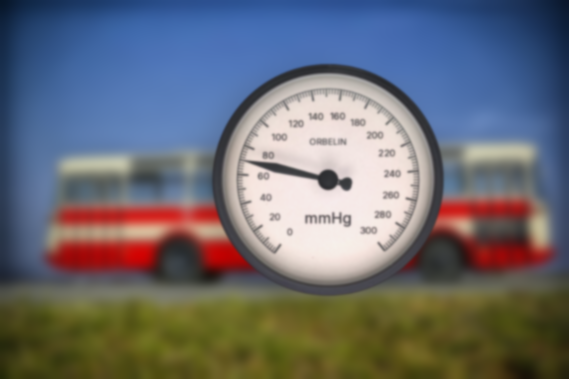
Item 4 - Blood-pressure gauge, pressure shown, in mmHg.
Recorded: 70 mmHg
